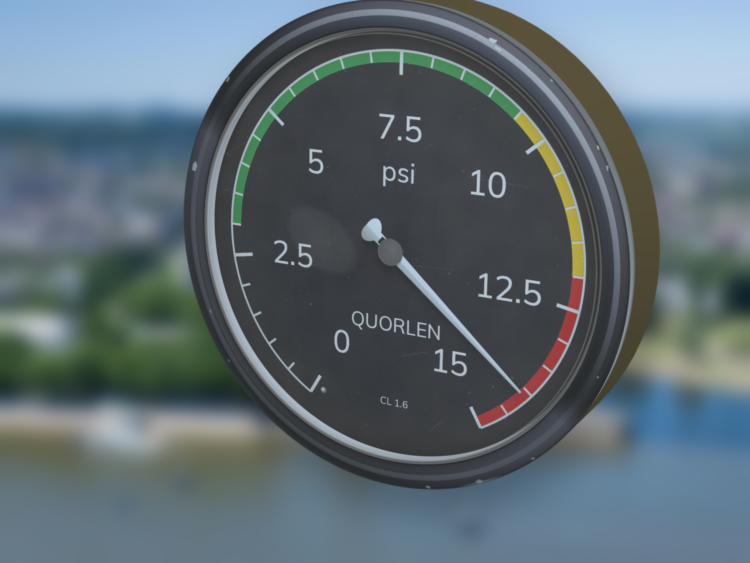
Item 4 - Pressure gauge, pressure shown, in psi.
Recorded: 14 psi
